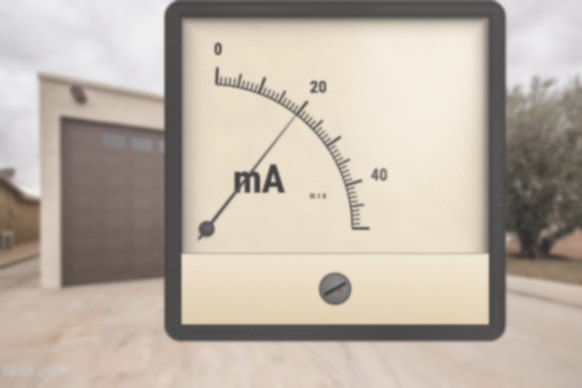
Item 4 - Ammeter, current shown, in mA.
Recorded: 20 mA
